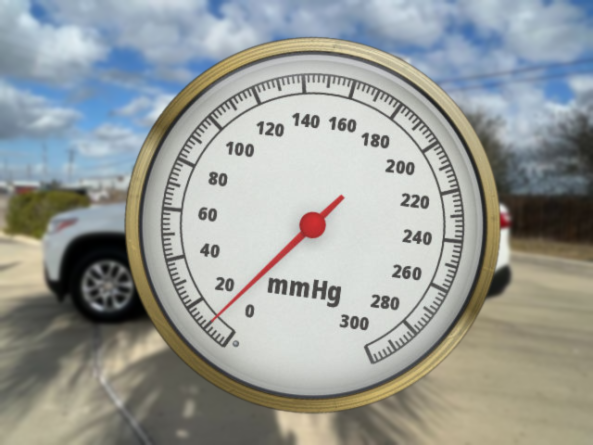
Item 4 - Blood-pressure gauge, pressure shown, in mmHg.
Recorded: 10 mmHg
